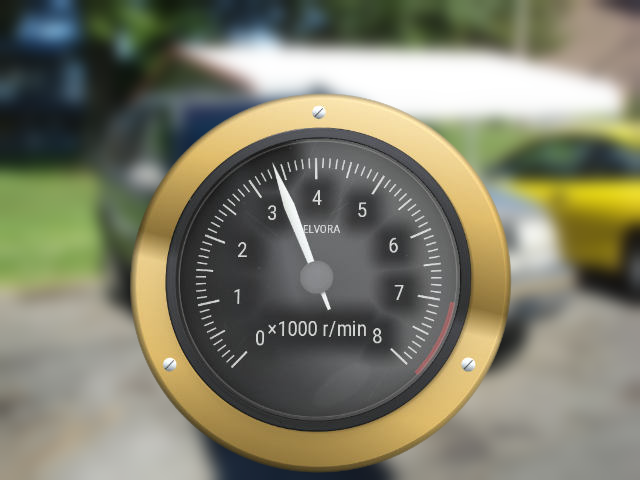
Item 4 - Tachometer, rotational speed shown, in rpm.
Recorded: 3400 rpm
